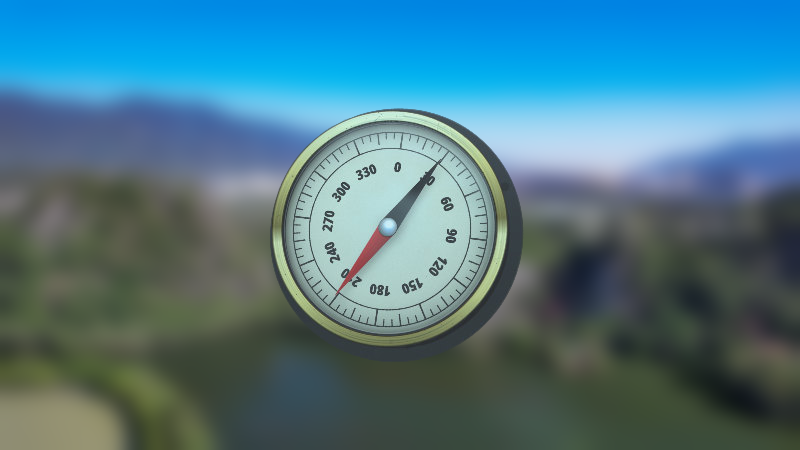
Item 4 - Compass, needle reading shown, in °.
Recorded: 210 °
